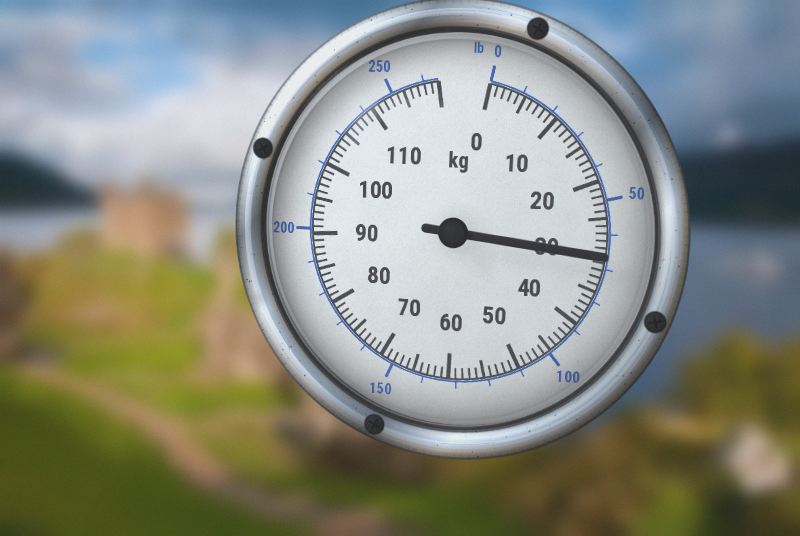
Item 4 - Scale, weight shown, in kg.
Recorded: 30 kg
